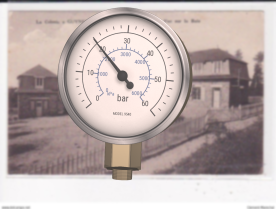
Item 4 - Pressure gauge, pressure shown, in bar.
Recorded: 20 bar
